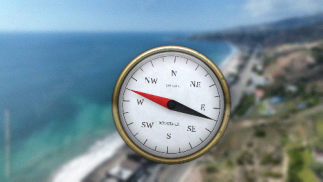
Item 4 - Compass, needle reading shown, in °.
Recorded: 285 °
